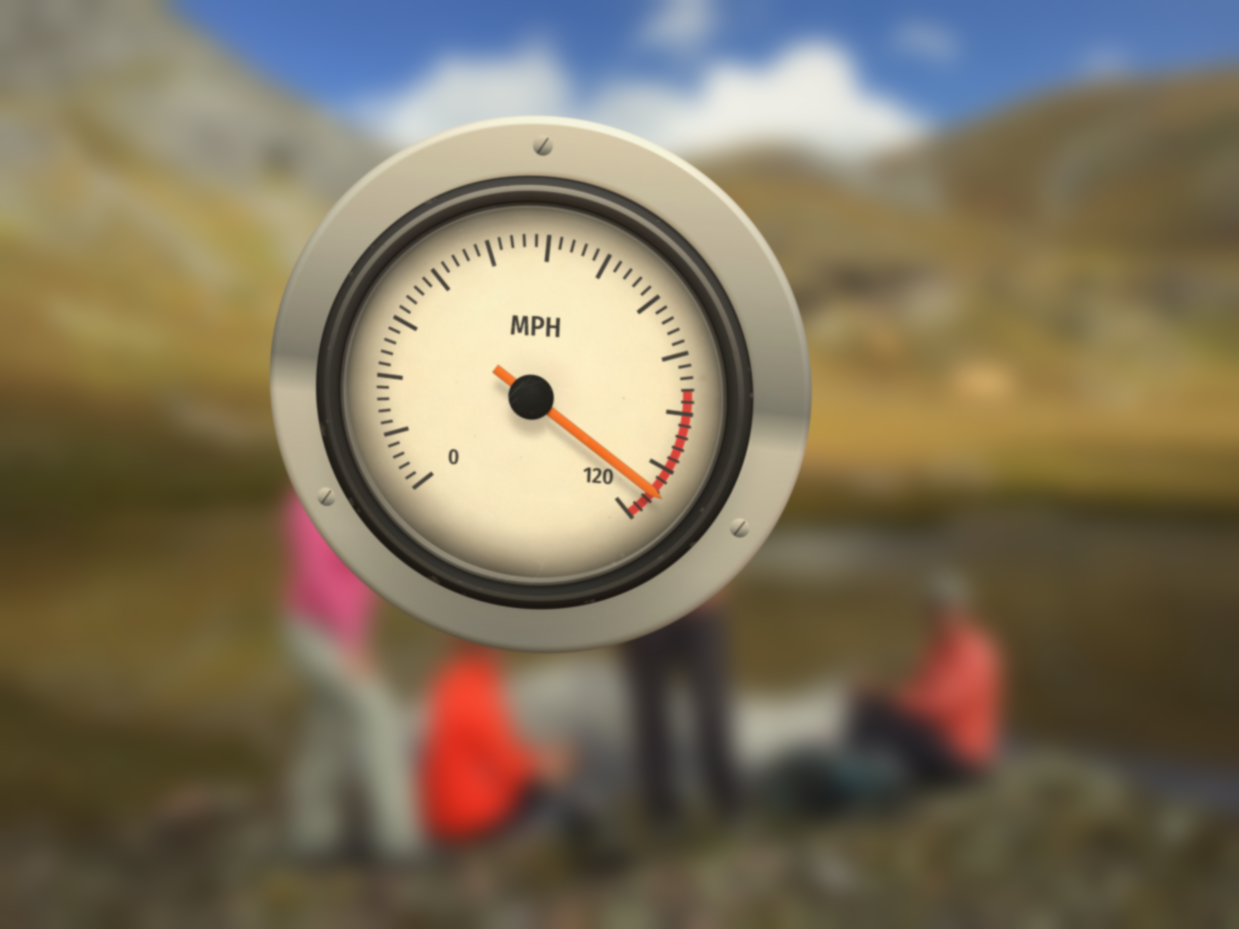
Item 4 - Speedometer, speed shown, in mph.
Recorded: 114 mph
